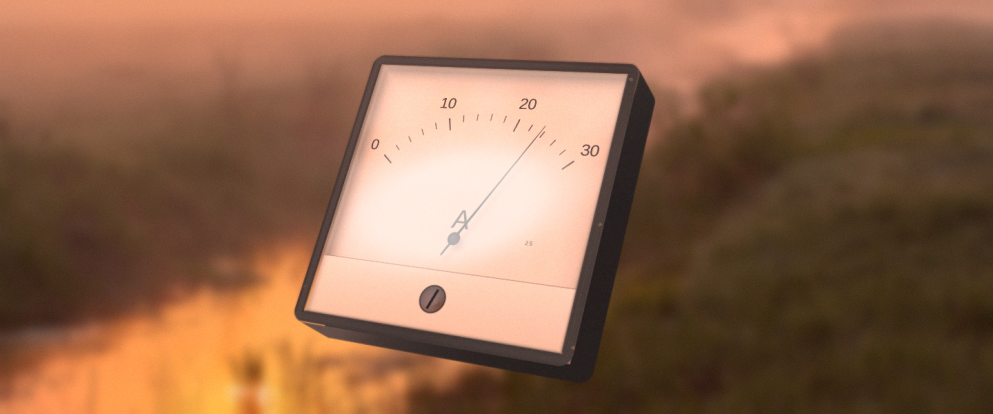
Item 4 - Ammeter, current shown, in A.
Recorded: 24 A
